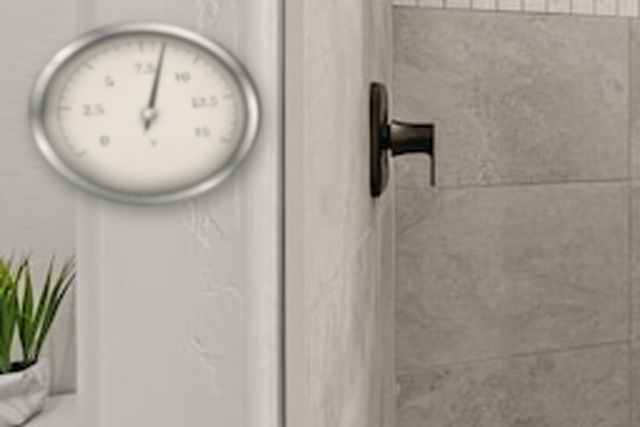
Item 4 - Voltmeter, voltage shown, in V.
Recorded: 8.5 V
